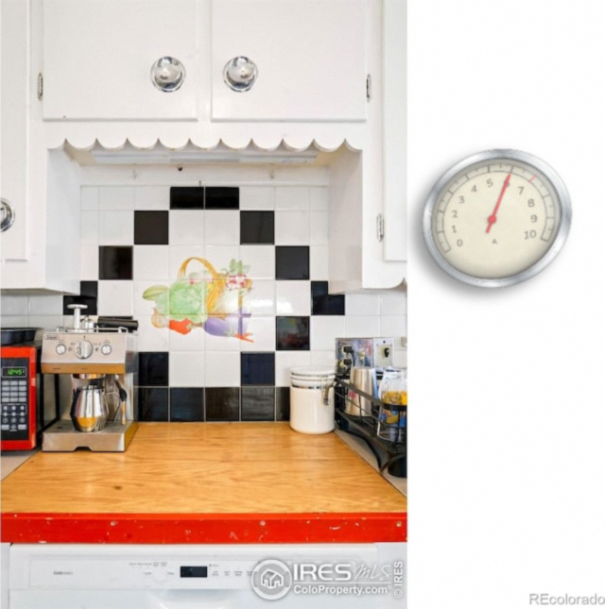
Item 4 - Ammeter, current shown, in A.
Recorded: 6 A
